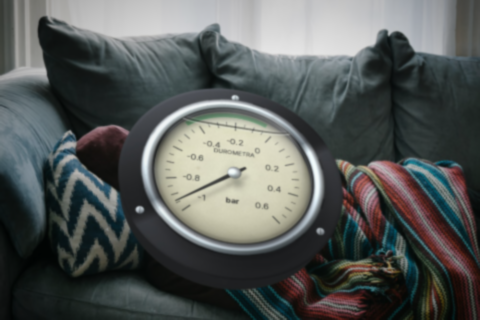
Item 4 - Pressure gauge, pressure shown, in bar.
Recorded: -0.95 bar
